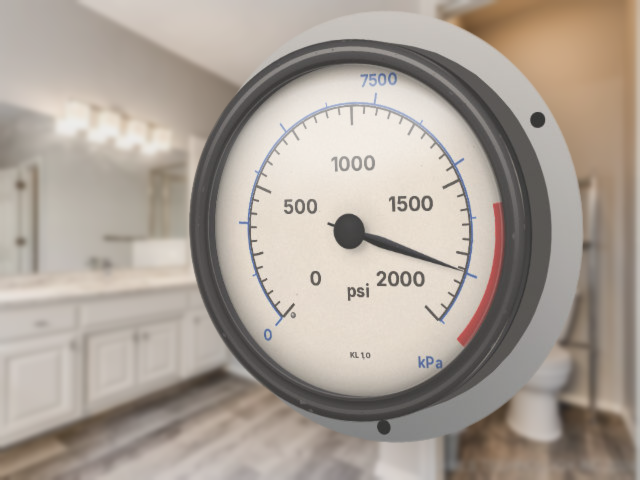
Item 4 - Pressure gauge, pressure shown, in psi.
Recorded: 1800 psi
